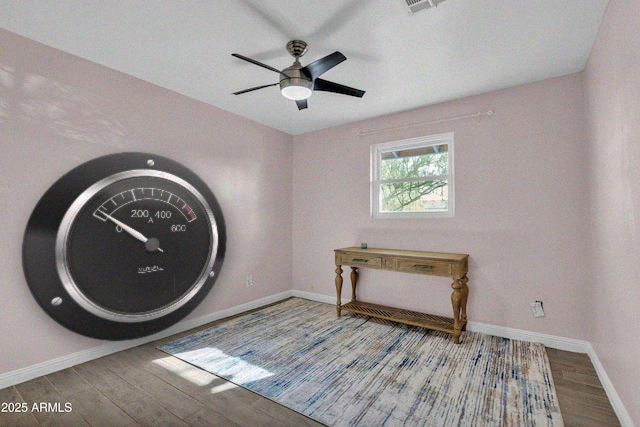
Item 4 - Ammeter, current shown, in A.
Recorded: 25 A
